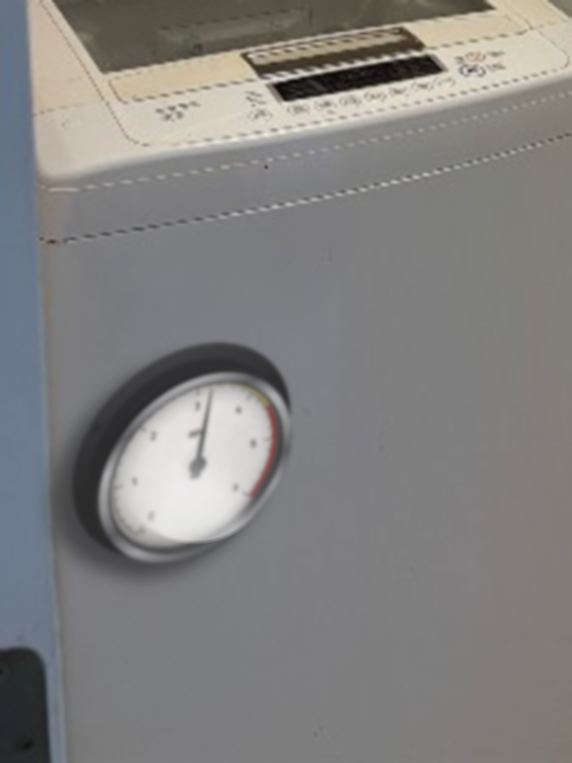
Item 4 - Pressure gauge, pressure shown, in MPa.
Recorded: 3.2 MPa
